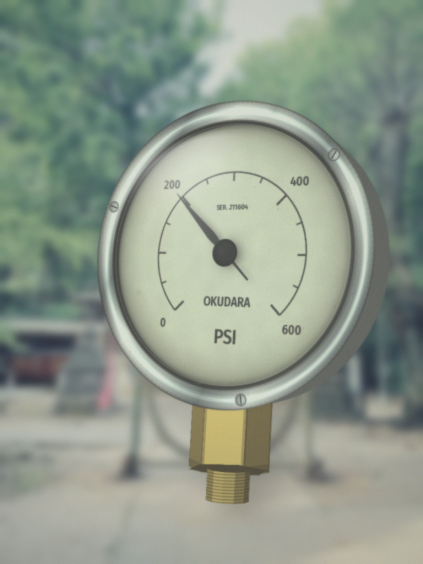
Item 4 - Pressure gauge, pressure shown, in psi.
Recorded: 200 psi
